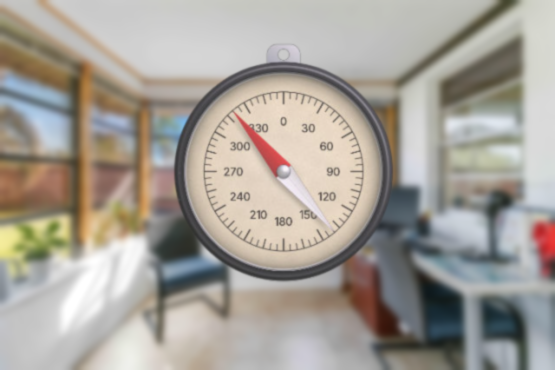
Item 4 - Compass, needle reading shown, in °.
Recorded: 320 °
